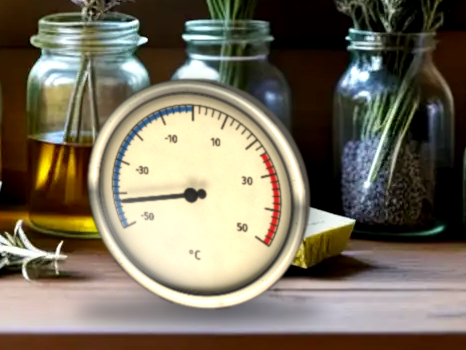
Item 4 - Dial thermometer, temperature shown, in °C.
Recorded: -42 °C
